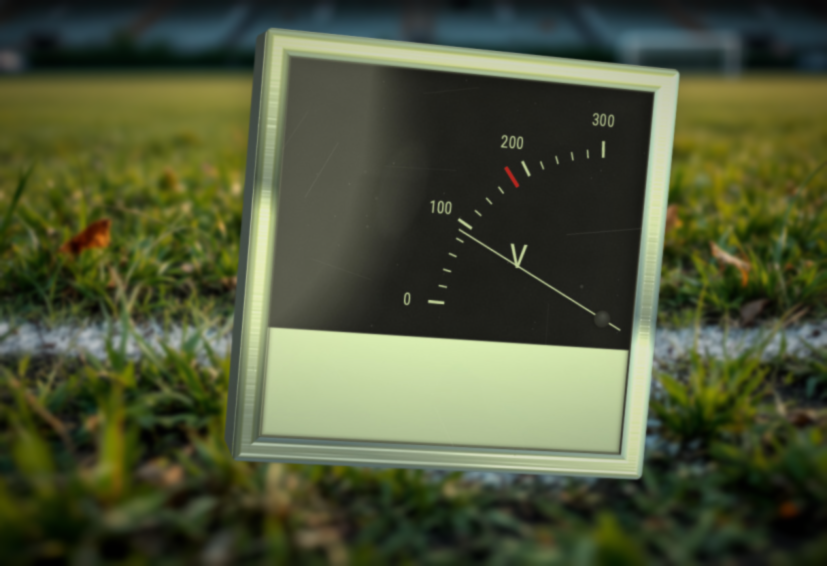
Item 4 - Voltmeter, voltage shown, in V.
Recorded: 90 V
